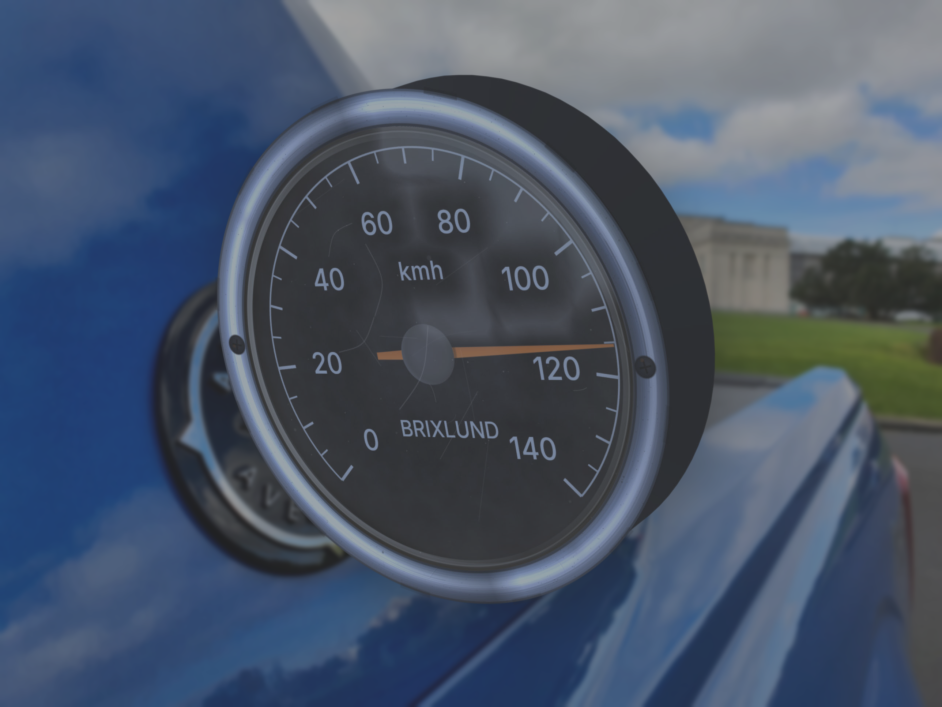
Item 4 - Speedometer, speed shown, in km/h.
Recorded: 115 km/h
